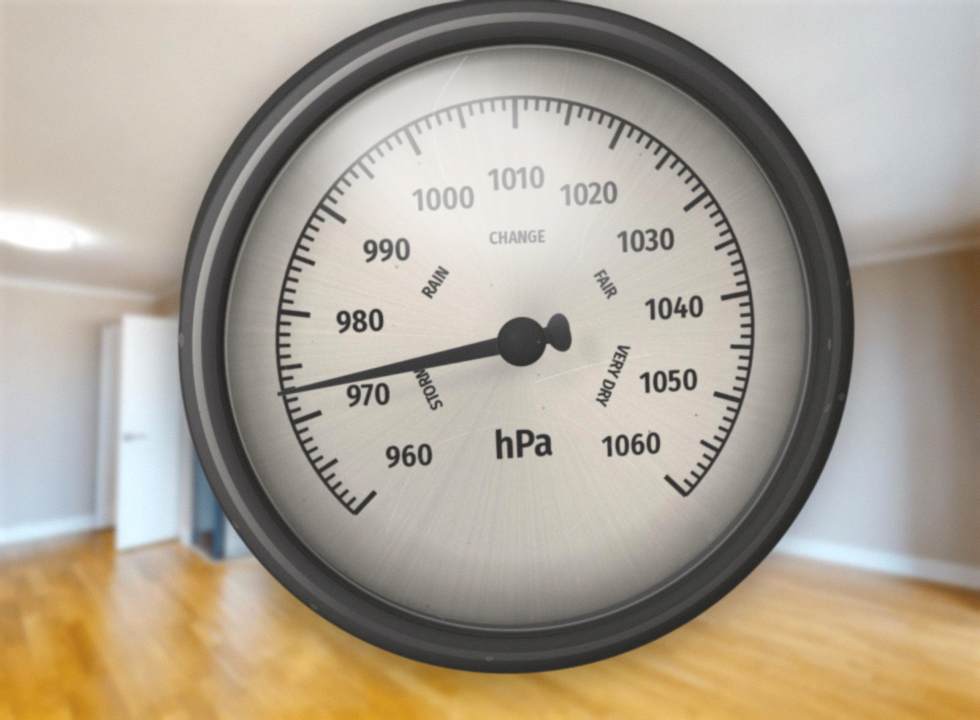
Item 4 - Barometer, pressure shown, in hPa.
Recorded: 973 hPa
